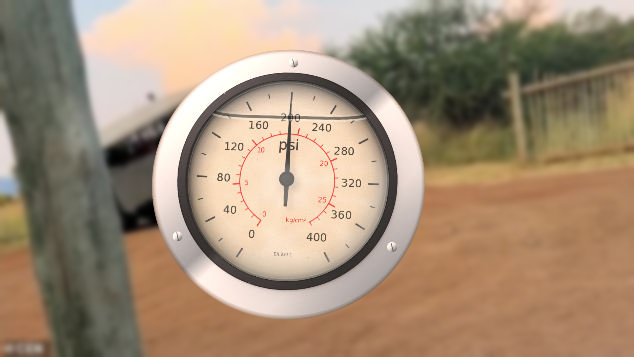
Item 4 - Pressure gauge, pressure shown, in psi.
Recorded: 200 psi
